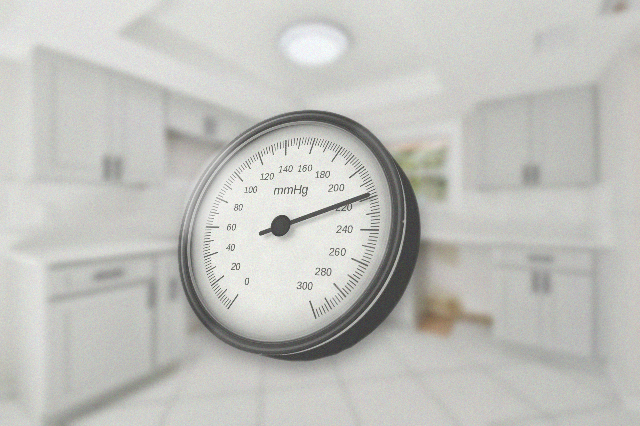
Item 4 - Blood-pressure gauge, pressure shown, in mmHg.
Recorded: 220 mmHg
